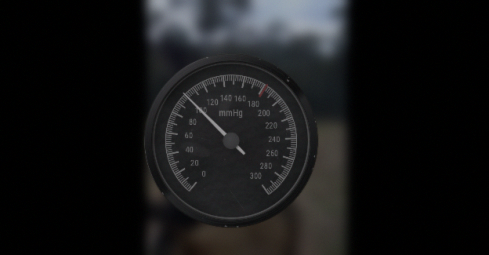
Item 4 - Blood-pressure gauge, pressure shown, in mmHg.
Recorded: 100 mmHg
